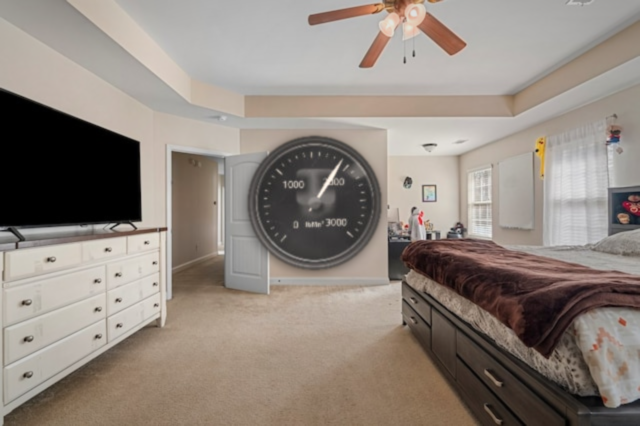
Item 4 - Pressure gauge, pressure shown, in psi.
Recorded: 1900 psi
